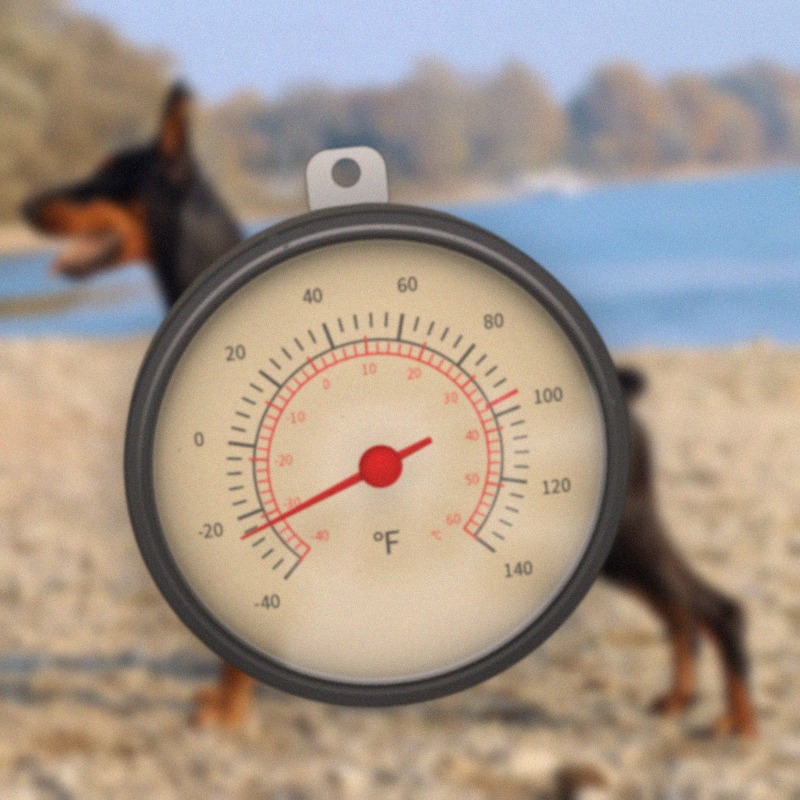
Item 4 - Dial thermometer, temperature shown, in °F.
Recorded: -24 °F
